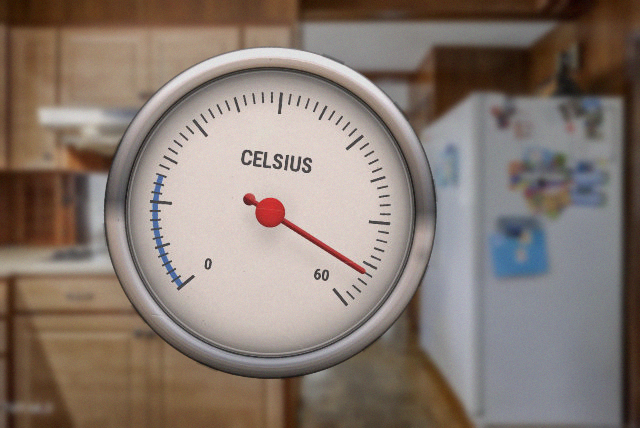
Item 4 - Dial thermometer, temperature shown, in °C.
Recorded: 56 °C
